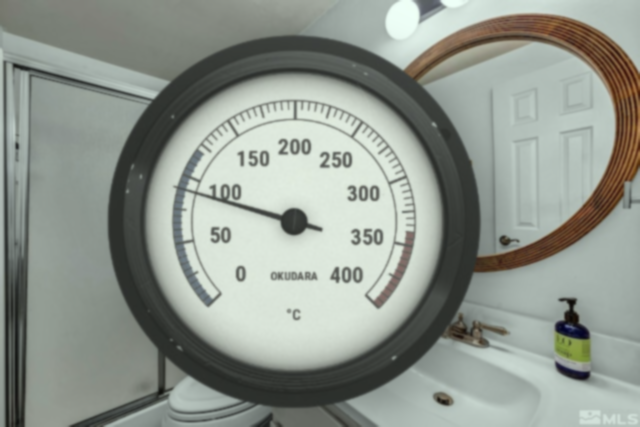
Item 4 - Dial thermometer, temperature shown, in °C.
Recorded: 90 °C
